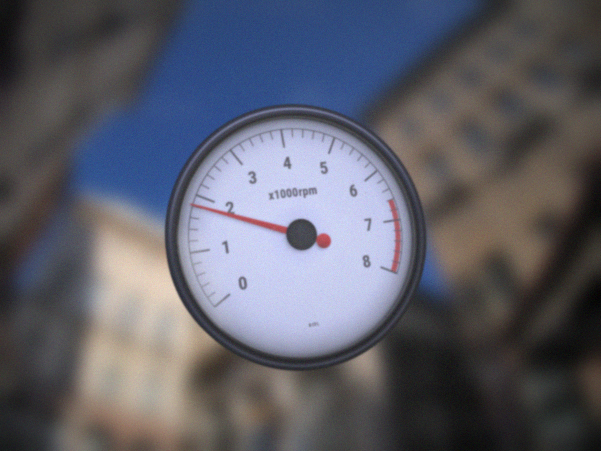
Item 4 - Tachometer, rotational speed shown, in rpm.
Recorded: 1800 rpm
